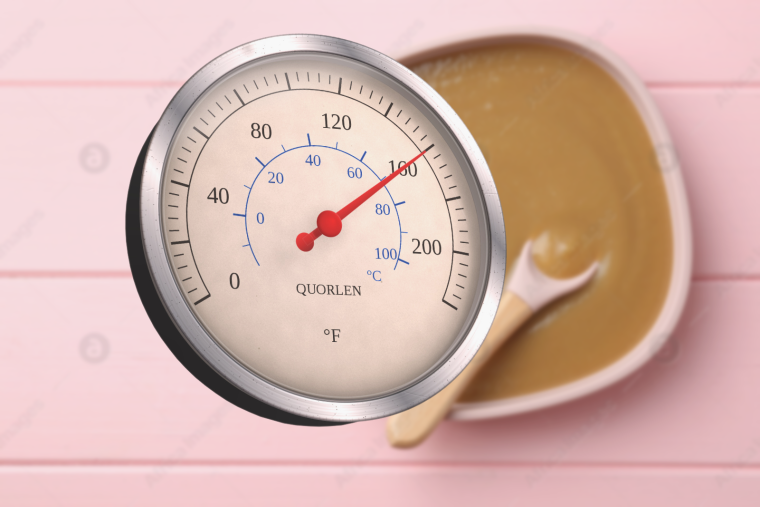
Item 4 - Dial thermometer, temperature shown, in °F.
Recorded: 160 °F
